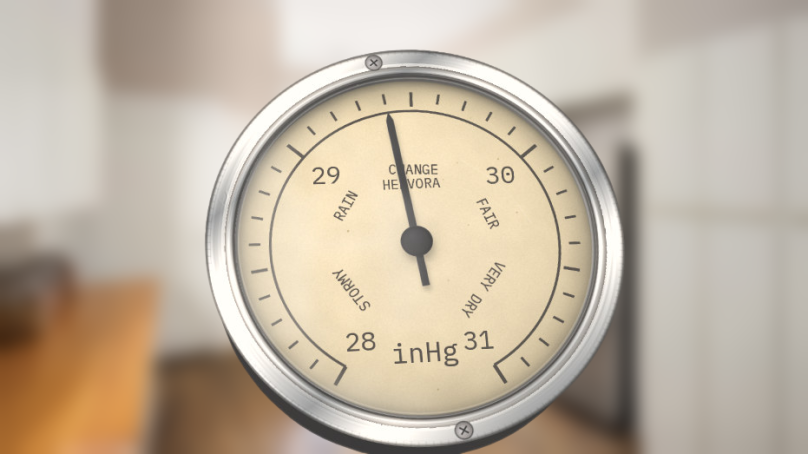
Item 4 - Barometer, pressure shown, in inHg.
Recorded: 29.4 inHg
